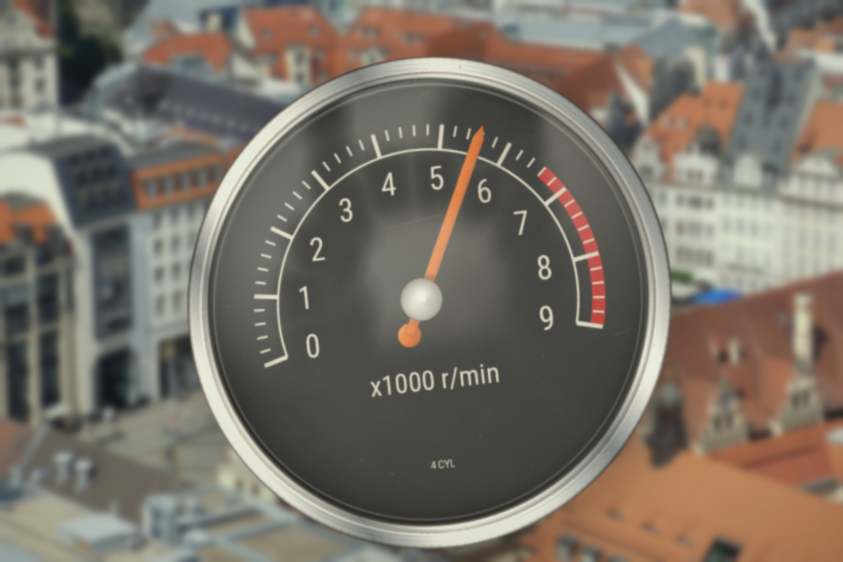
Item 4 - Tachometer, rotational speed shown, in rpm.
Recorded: 5600 rpm
